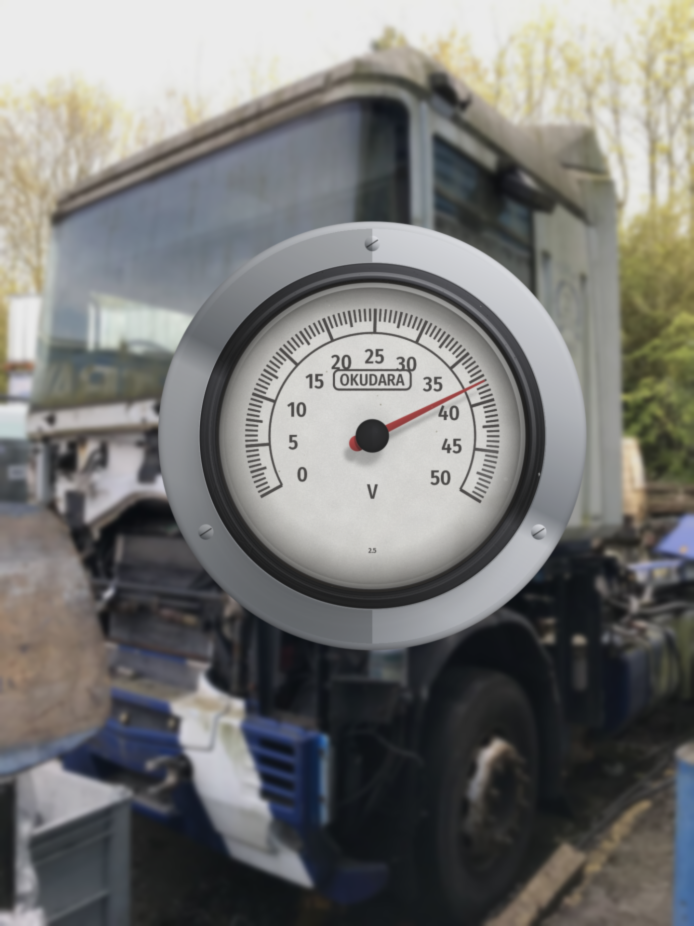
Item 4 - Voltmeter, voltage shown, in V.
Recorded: 38 V
